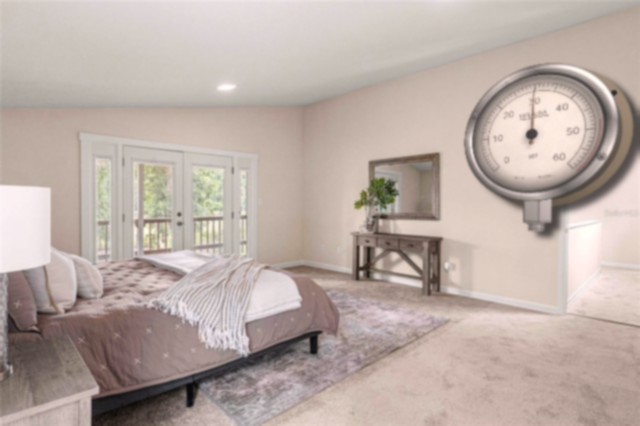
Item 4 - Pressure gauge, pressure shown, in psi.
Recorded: 30 psi
